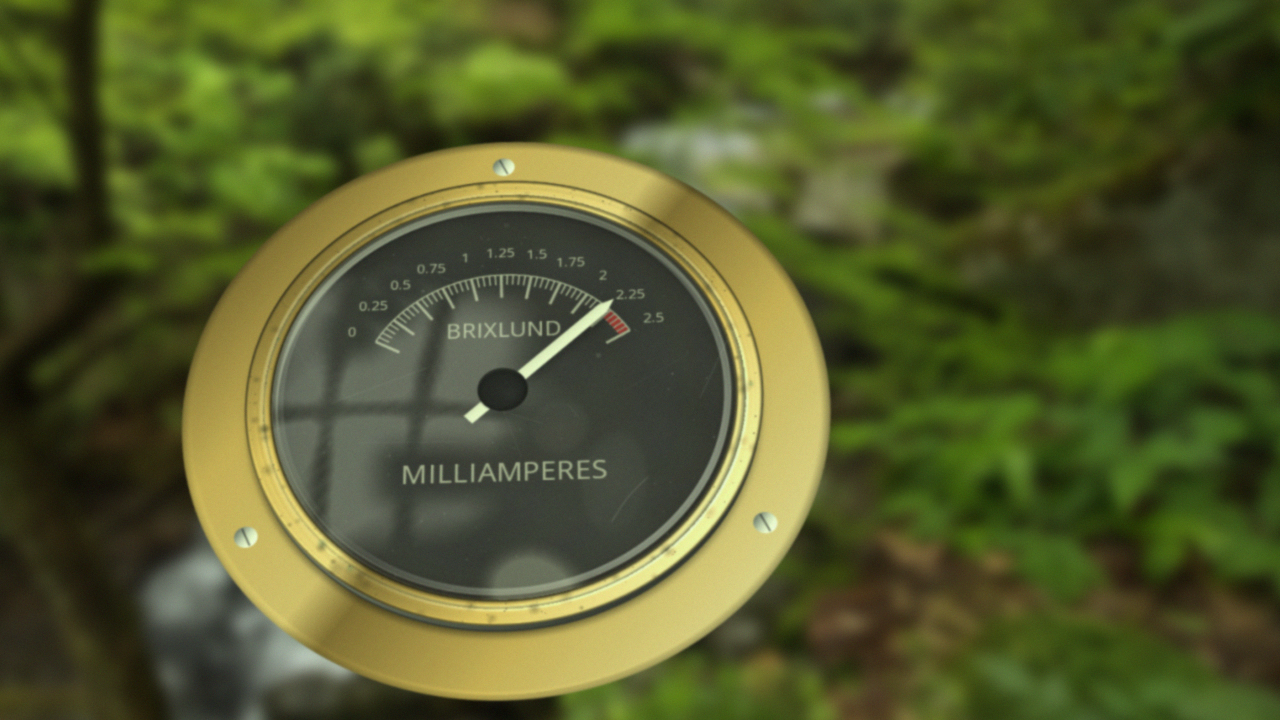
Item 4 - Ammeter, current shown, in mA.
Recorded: 2.25 mA
